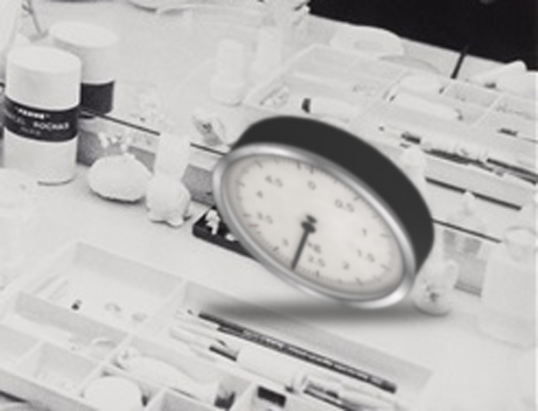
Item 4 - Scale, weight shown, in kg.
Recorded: 2.75 kg
